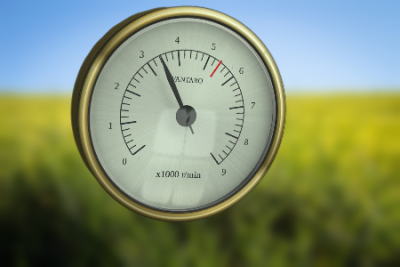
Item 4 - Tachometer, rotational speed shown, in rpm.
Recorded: 3400 rpm
